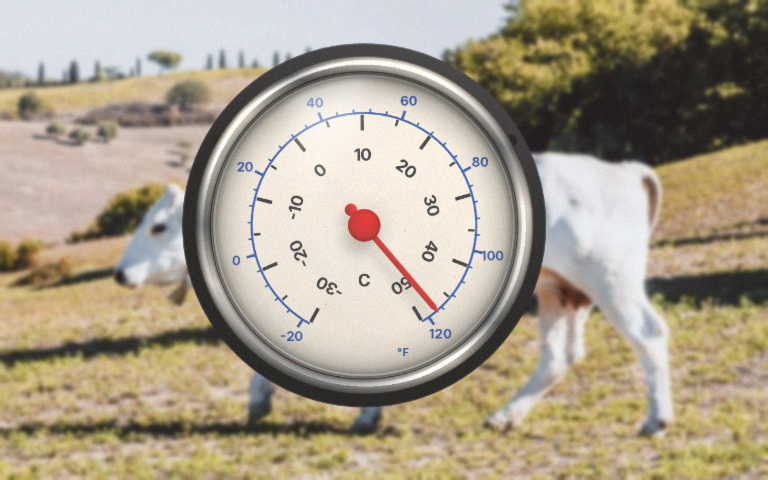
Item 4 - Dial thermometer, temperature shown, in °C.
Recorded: 47.5 °C
